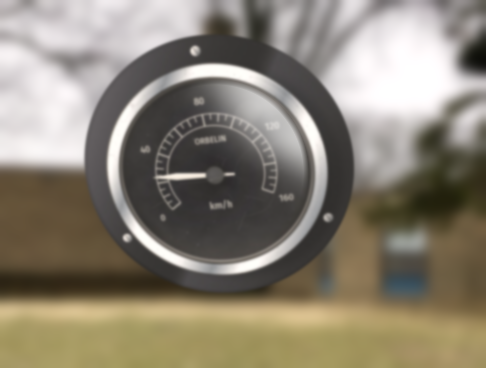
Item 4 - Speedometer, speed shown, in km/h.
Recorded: 25 km/h
